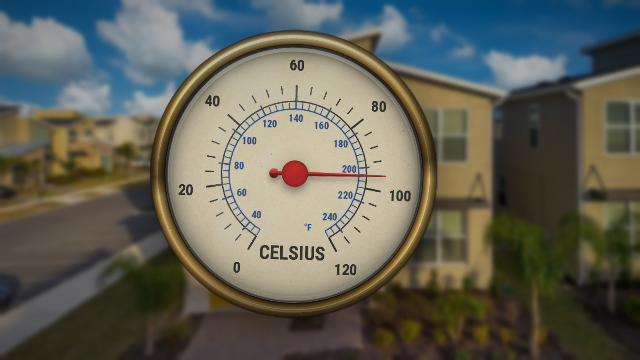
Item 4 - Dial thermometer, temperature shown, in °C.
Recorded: 96 °C
